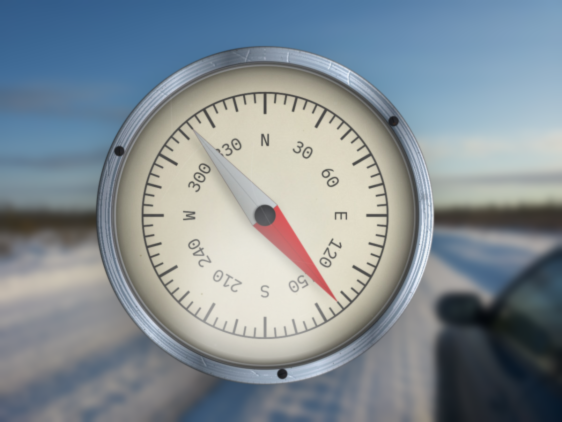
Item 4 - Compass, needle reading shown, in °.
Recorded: 140 °
